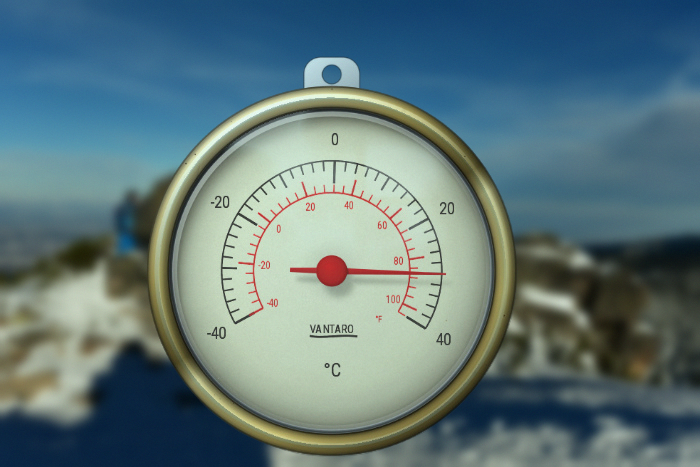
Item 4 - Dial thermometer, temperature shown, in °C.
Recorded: 30 °C
